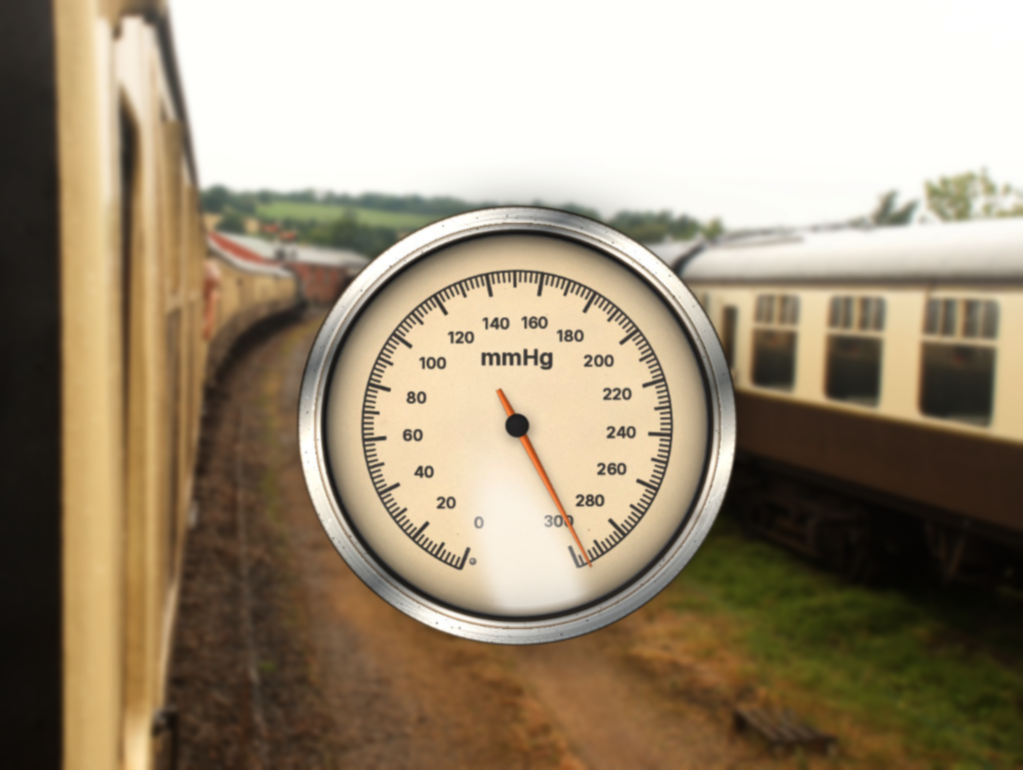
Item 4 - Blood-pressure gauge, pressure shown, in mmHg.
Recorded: 296 mmHg
